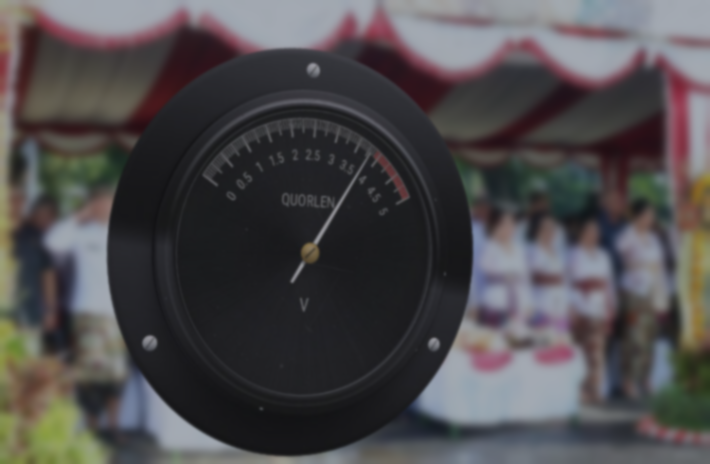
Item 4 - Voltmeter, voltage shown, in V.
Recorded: 3.75 V
